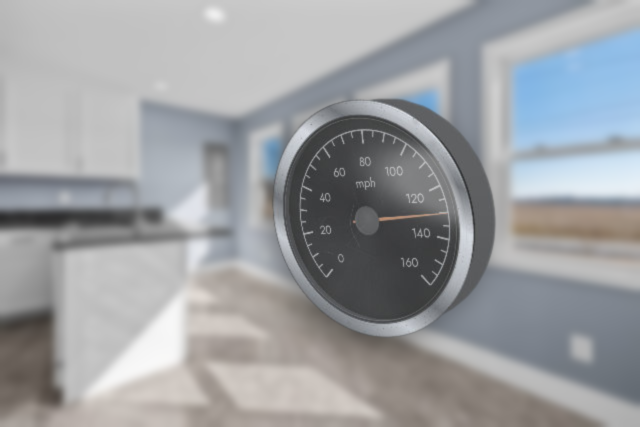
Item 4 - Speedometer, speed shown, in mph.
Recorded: 130 mph
